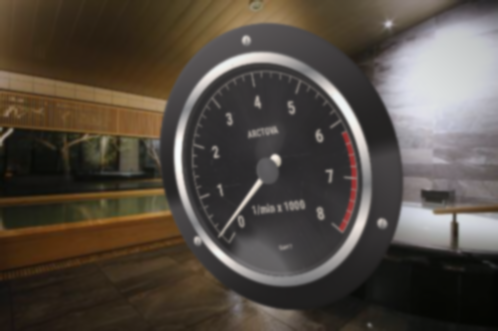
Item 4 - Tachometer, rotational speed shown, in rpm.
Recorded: 200 rpm
